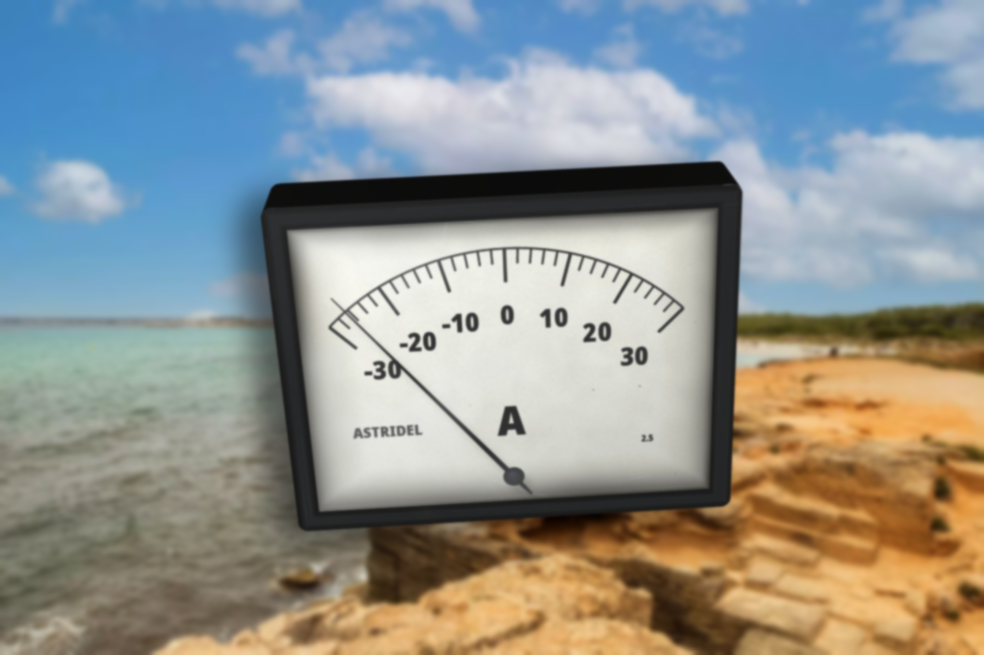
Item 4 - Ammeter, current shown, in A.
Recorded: -26 A
